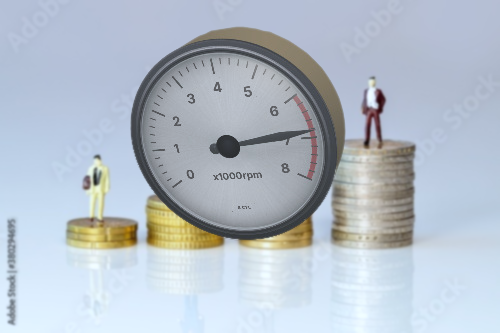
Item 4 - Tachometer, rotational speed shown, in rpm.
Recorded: 6800 rpm
